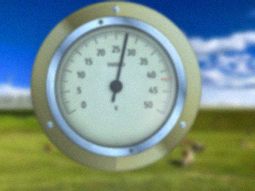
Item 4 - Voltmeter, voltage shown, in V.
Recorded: 27.5 V
